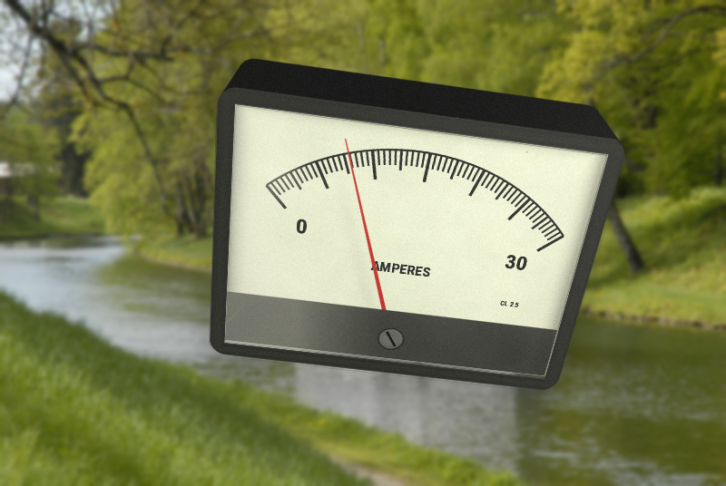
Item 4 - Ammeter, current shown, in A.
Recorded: 8 A
